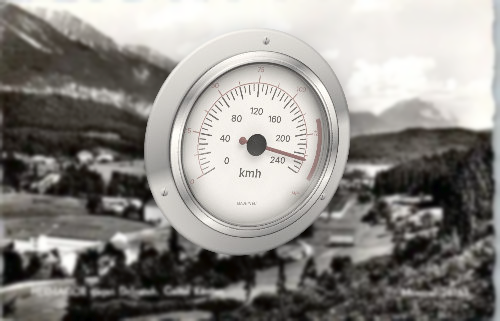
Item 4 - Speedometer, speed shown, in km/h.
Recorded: 225 km/h
